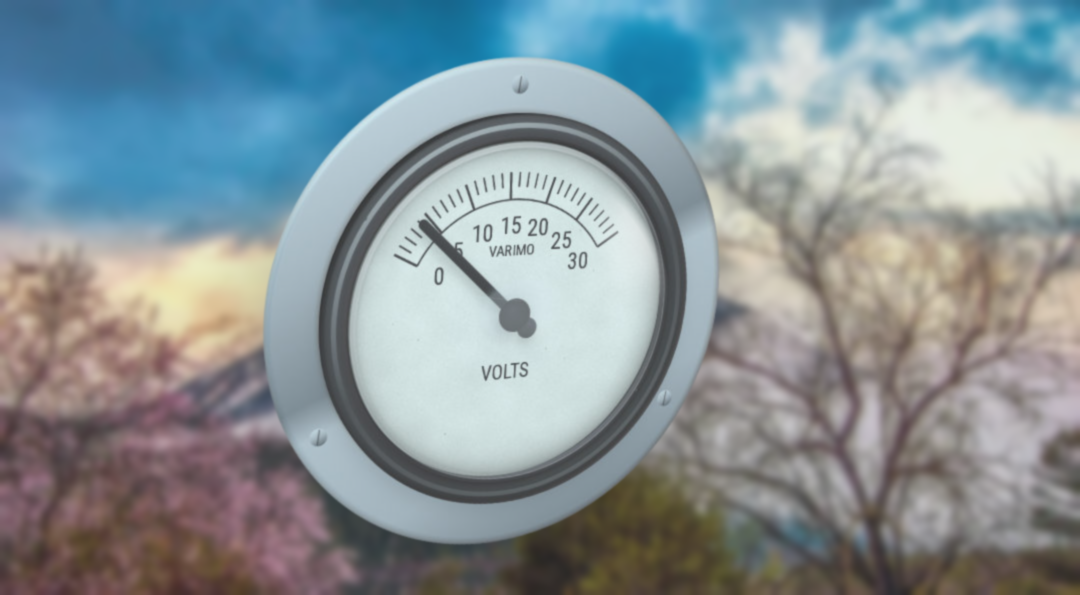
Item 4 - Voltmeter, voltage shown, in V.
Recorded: 4 V
